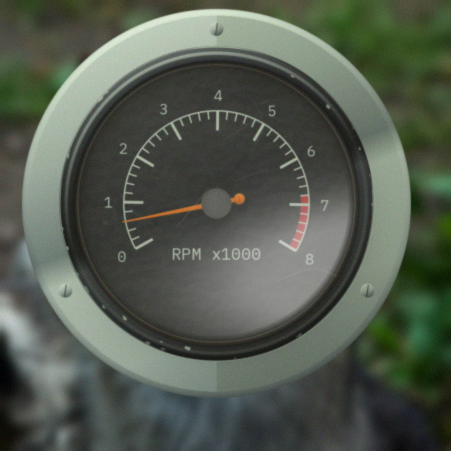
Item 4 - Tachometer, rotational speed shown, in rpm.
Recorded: 600 rpm
